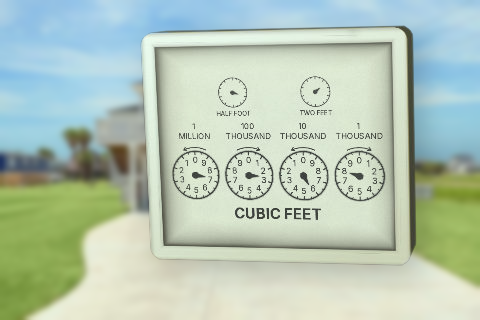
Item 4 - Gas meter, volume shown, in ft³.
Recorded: 725800 ft³
